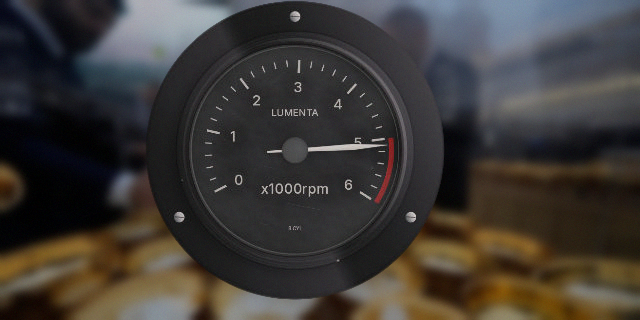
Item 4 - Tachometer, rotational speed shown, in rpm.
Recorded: 5100 rpm
